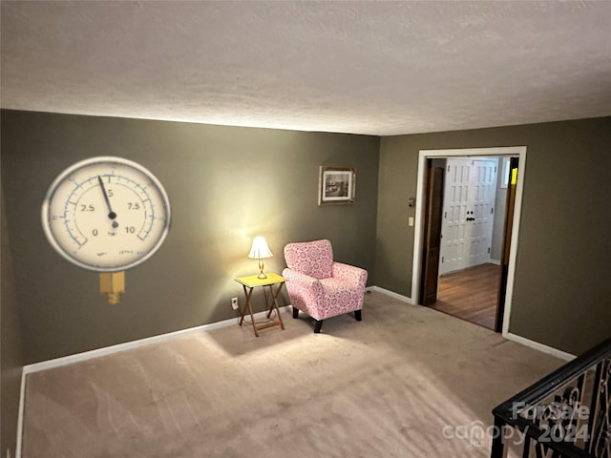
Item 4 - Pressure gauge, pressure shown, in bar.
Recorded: 4.5 bar
